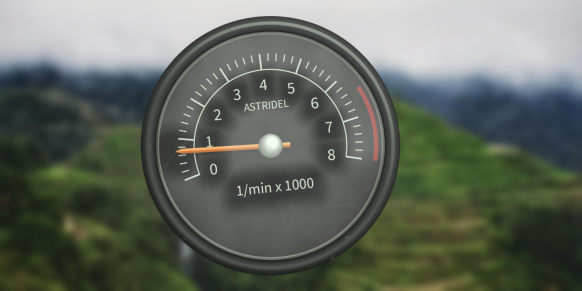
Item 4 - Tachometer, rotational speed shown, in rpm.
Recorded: 700 rpm
